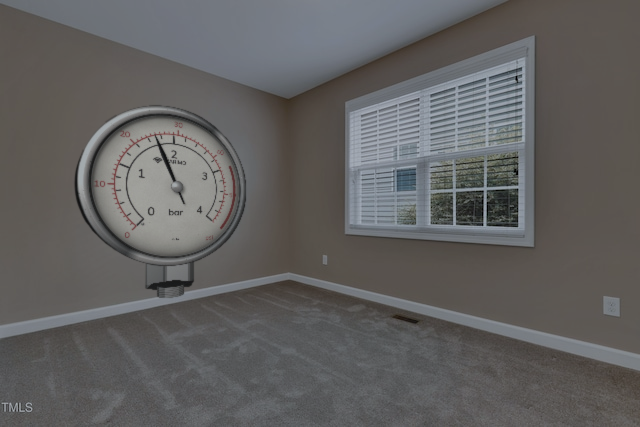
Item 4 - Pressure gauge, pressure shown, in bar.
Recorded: 1.7 bar
